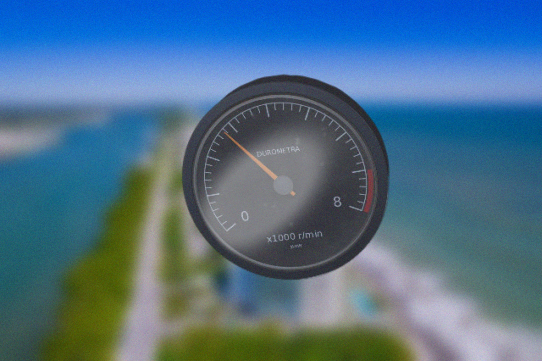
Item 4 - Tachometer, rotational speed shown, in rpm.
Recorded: 2800 rpm
